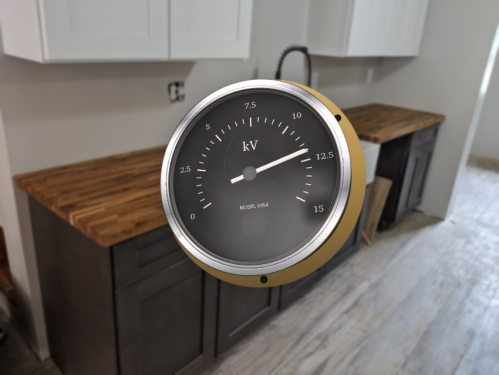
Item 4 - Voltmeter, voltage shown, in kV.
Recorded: 12 kV
